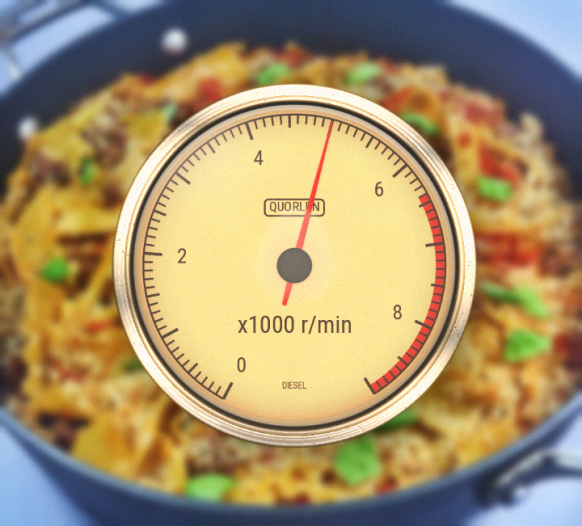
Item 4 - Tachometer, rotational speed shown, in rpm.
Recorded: 5000 rpm
